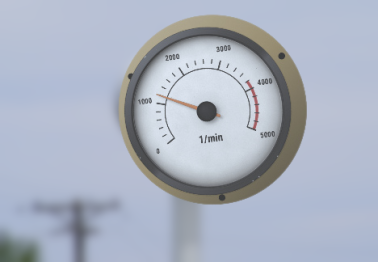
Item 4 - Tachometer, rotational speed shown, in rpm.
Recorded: 1200 rpm
